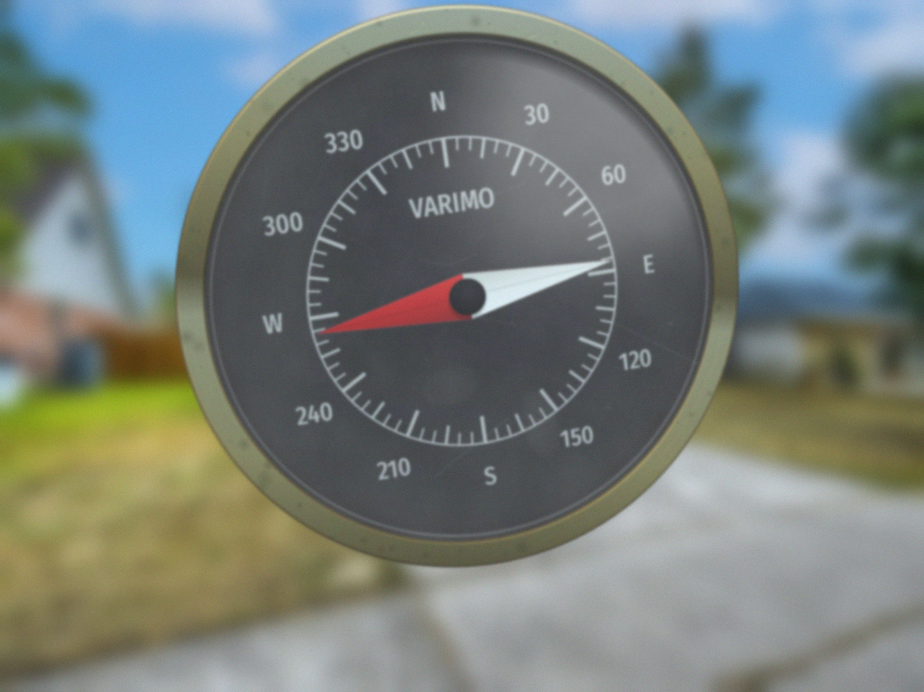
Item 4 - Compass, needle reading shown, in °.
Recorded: 265 °
